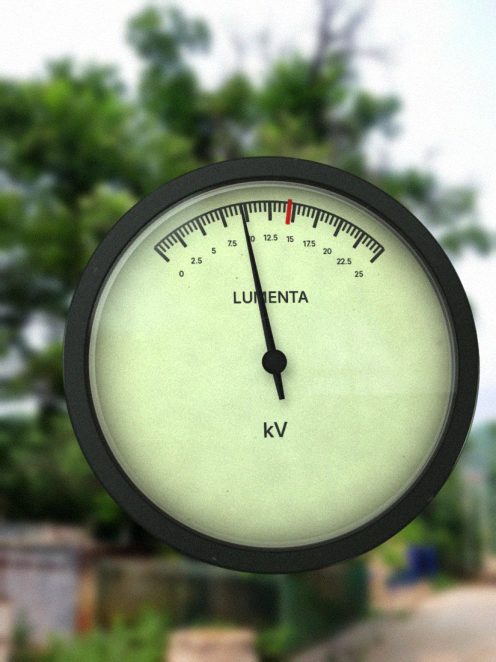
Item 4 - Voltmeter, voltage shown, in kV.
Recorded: 9.5 kV
